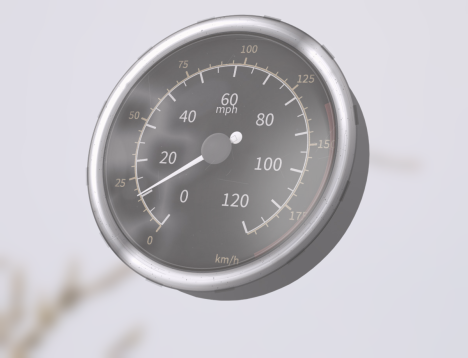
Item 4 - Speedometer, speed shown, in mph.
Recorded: 10 mph
